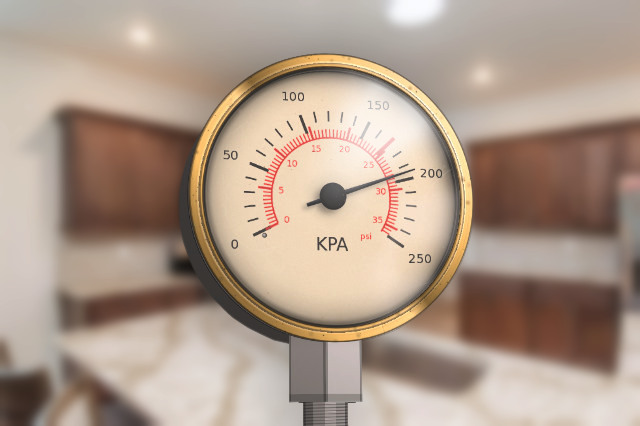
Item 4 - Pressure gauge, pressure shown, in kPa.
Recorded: 195 kPa
